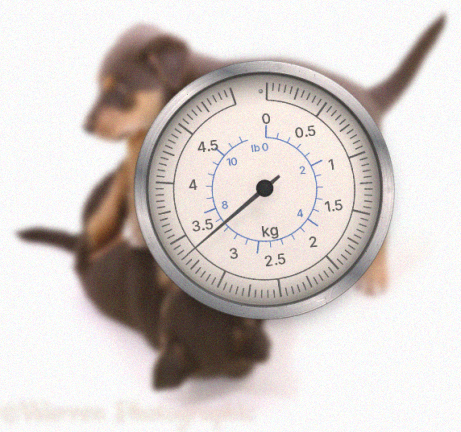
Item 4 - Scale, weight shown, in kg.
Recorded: 3.35 kg
